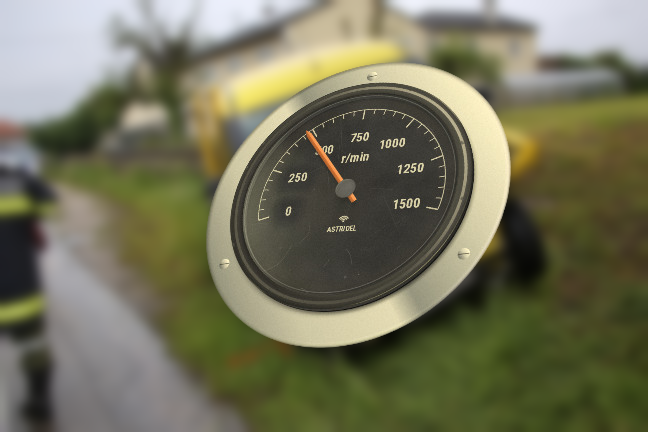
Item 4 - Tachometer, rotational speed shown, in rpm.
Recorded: 475 rpm
